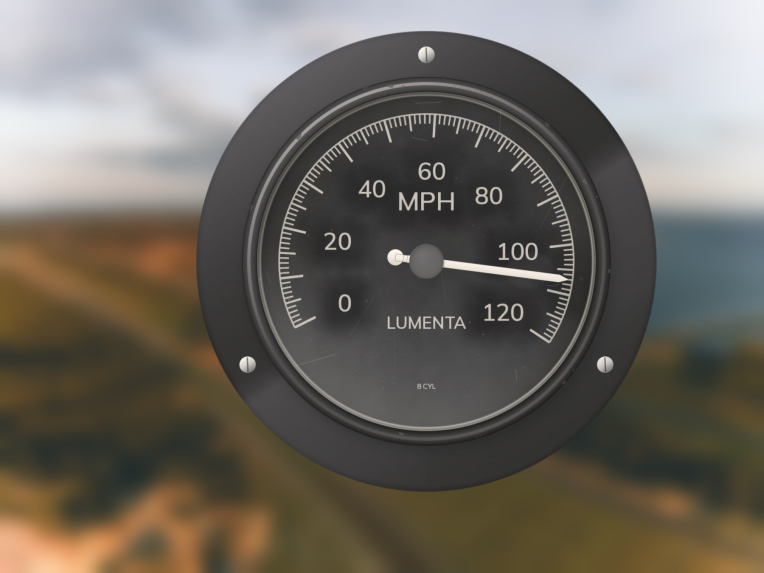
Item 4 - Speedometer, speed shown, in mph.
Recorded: 107 mph
